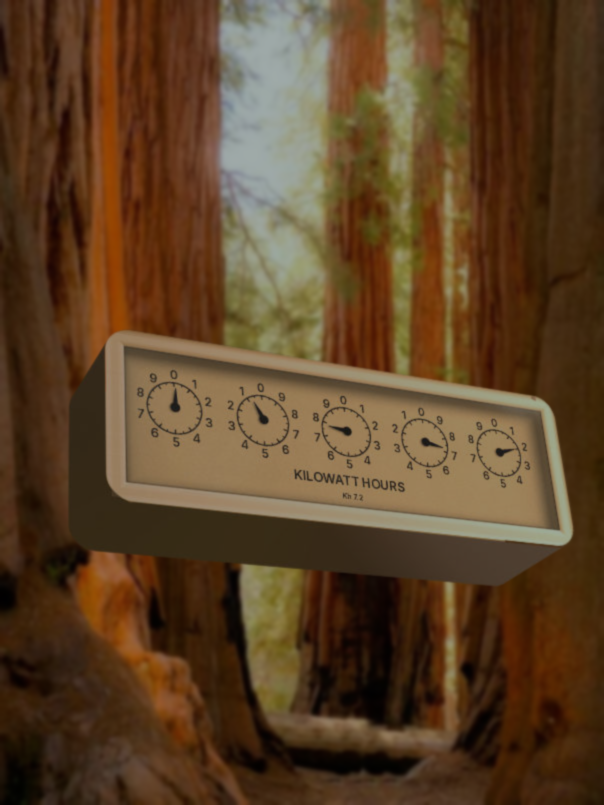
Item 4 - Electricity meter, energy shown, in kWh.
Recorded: 772 kWh
